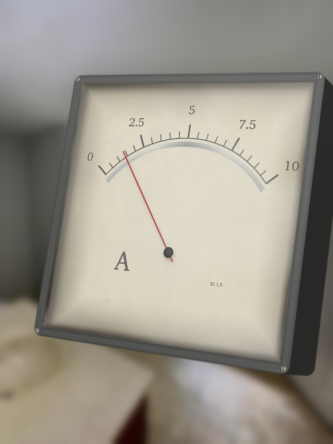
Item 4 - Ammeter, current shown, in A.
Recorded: 1.5 A
